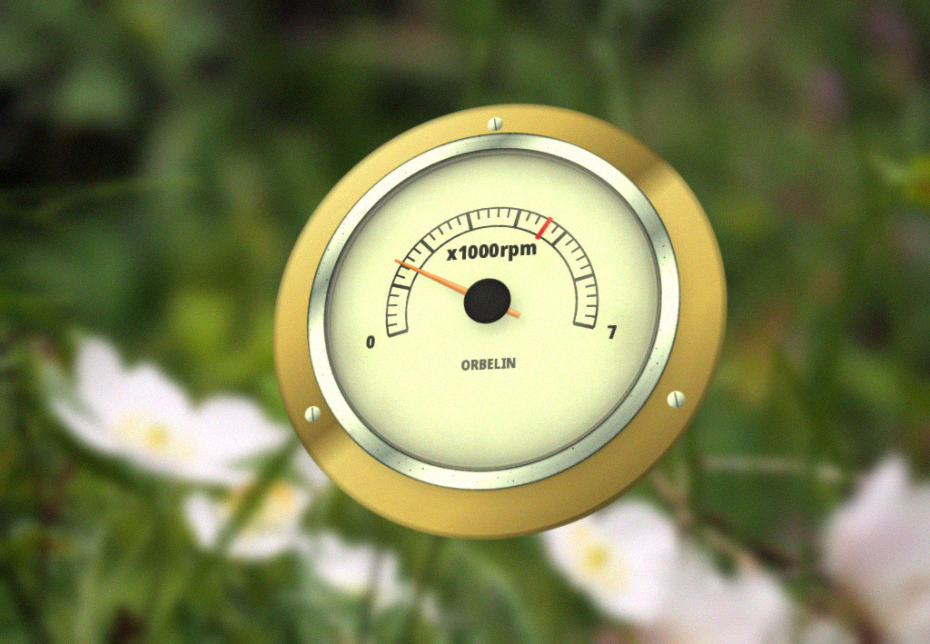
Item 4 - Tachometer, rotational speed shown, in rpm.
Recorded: 1400 rpm
